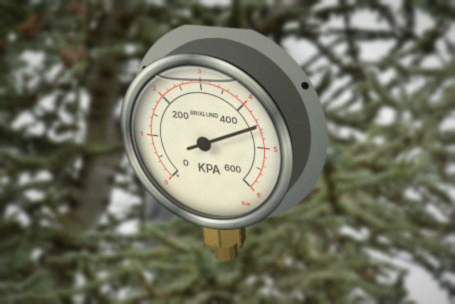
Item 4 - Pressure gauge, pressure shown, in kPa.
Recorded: 450 kPa
